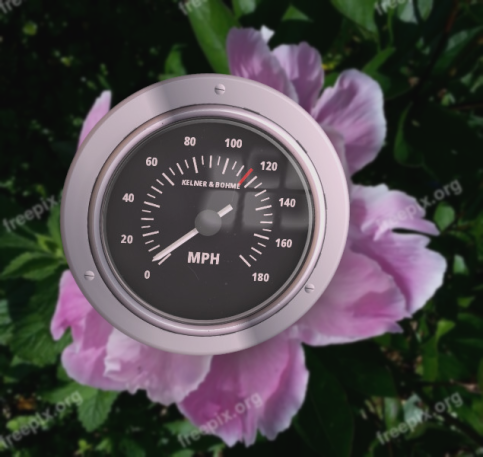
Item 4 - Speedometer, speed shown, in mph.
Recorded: 5 mph
